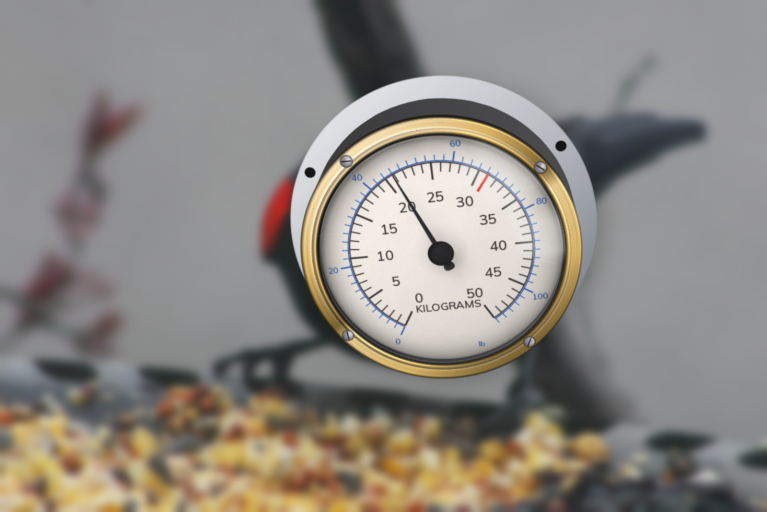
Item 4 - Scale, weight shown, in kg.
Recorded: 21 kg
